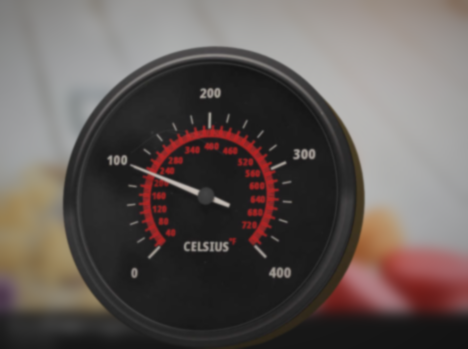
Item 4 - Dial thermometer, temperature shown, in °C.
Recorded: 100 °C
